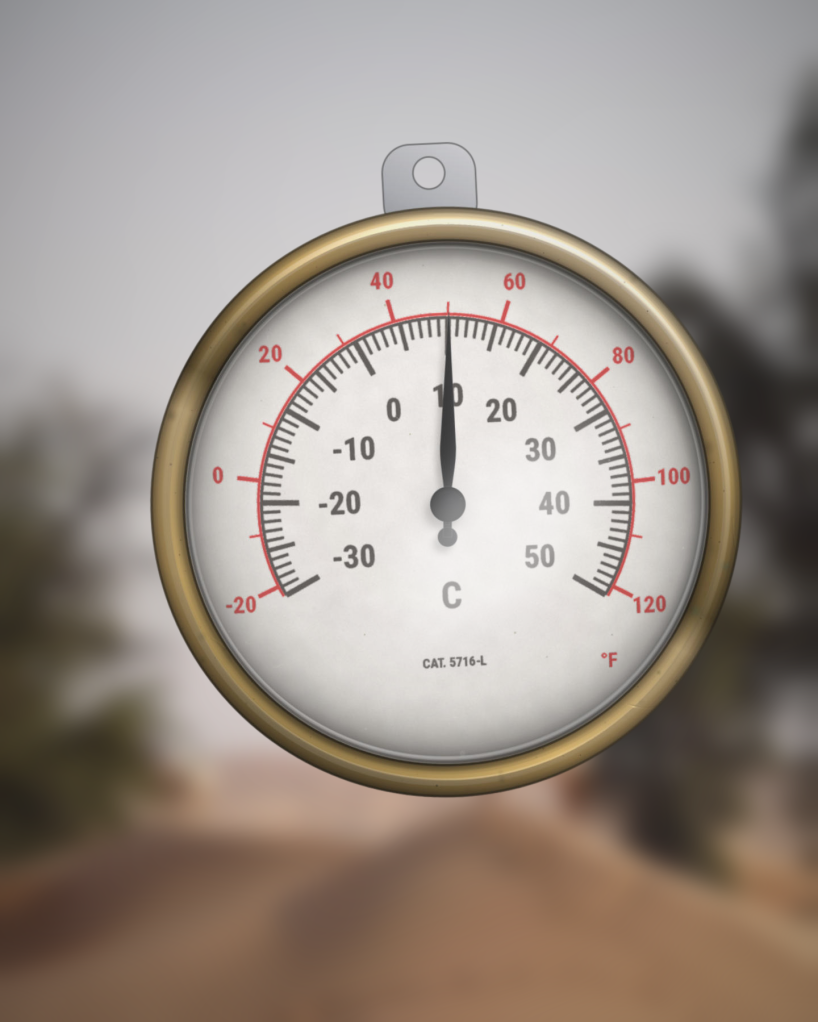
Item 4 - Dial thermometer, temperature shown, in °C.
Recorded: 10 °C
